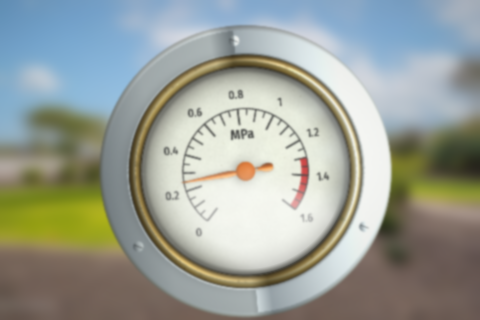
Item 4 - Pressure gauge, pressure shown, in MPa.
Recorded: 0.25 MPa
